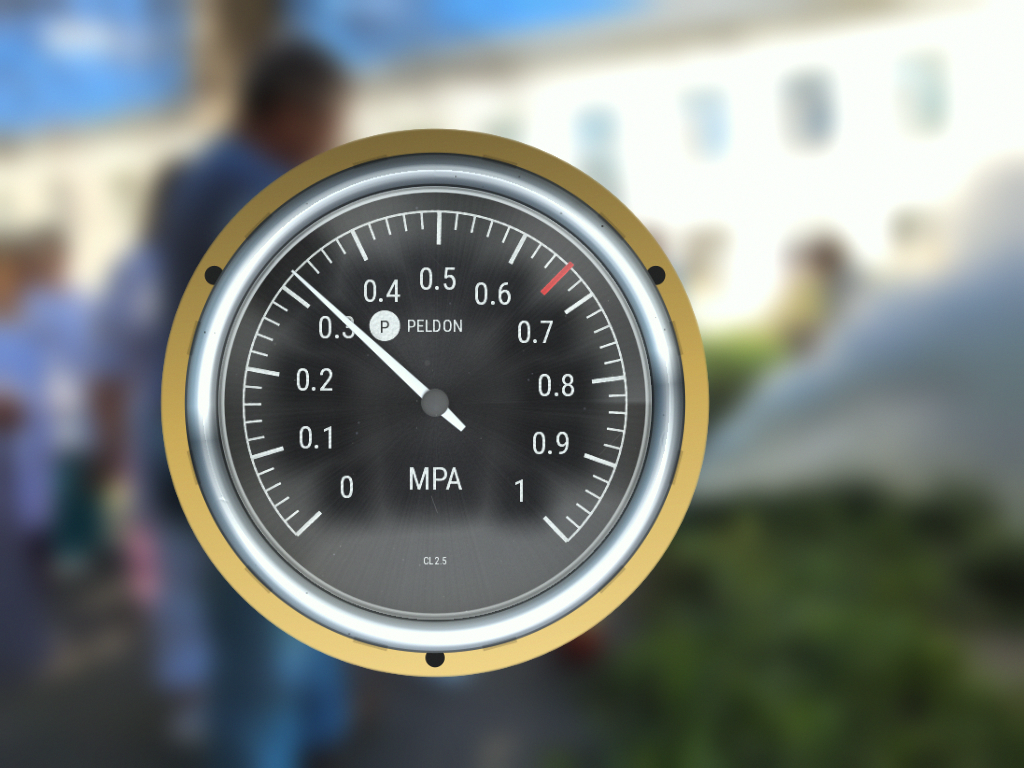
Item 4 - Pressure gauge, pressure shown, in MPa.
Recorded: 0.32 MPa
